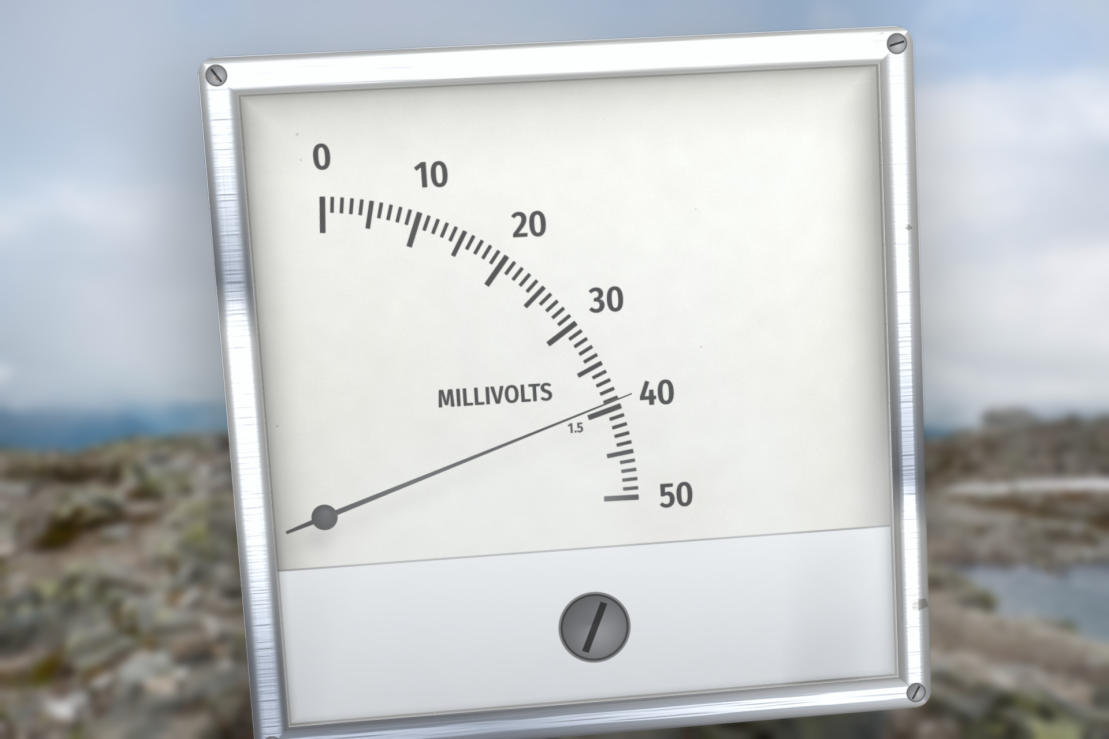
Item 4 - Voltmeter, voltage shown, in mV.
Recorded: 39 mV
